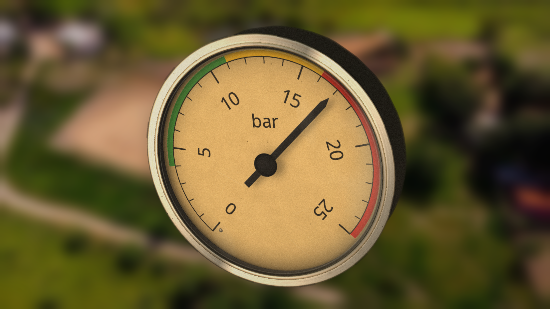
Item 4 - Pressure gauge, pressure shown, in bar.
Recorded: 17 bar
